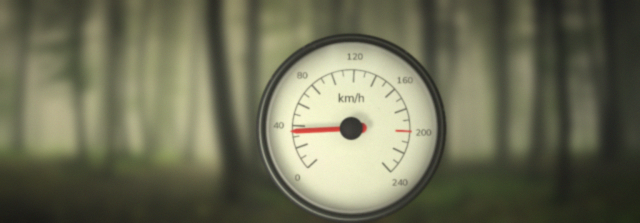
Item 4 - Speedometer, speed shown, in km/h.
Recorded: 35 km/h
